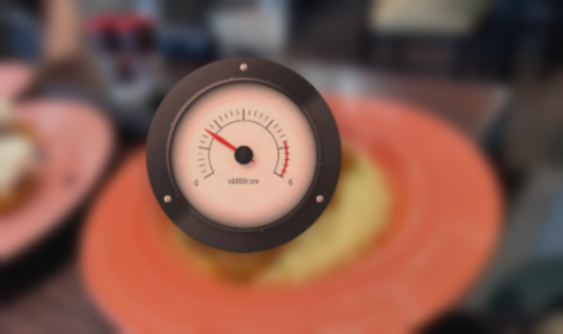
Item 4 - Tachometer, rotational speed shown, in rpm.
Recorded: 1600 rpm
